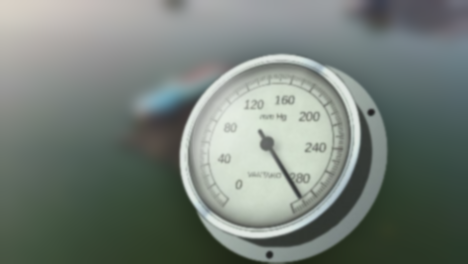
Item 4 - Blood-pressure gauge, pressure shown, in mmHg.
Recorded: 290 mmHg
